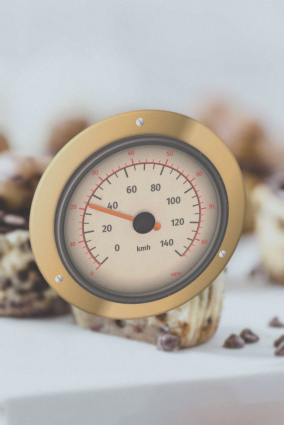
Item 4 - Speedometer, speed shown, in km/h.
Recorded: 35 km/h
